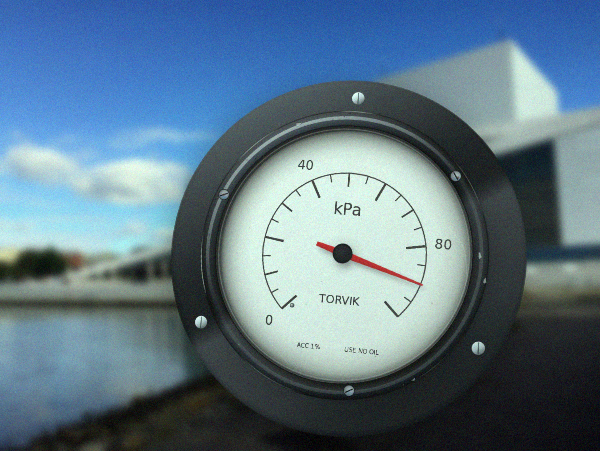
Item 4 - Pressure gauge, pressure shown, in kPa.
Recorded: 90 kPa
